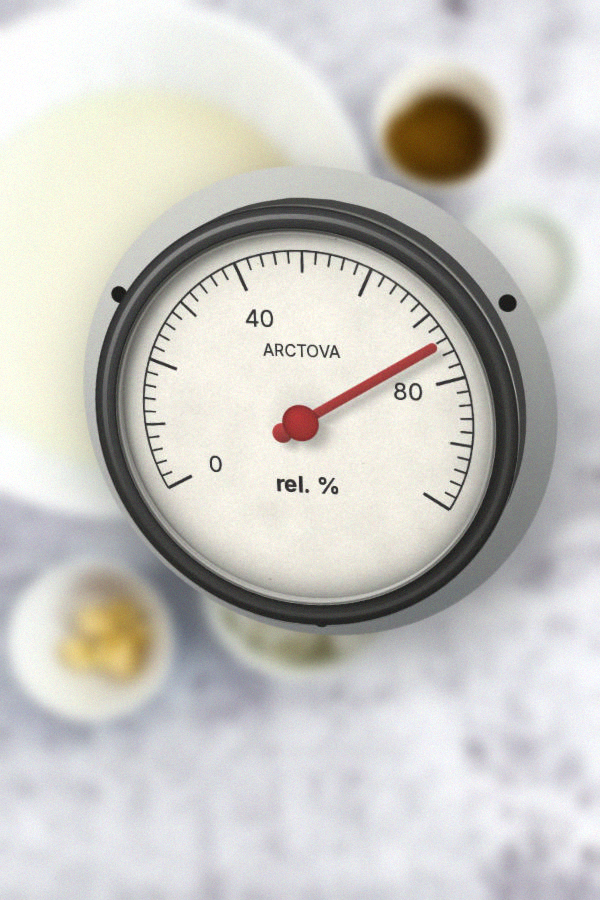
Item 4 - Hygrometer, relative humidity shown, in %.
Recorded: 74 %
